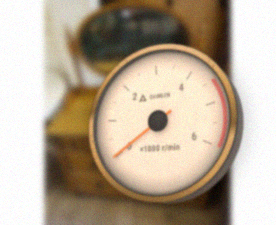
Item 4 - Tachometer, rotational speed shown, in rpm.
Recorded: 0 rpm
